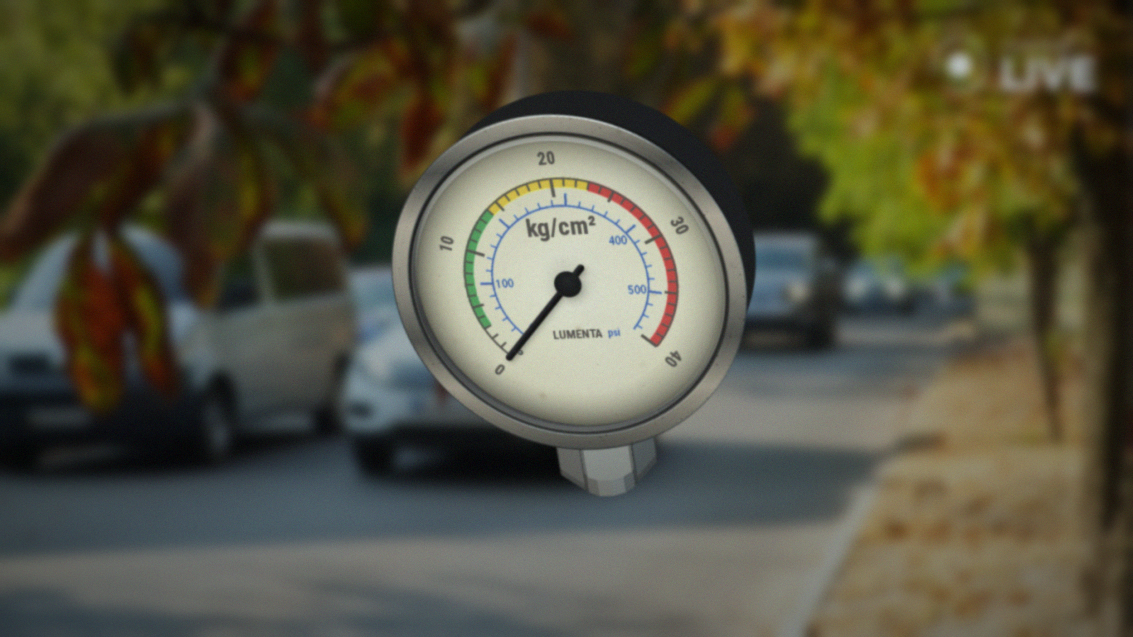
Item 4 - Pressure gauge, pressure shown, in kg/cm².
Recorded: 0 kg/cm²
